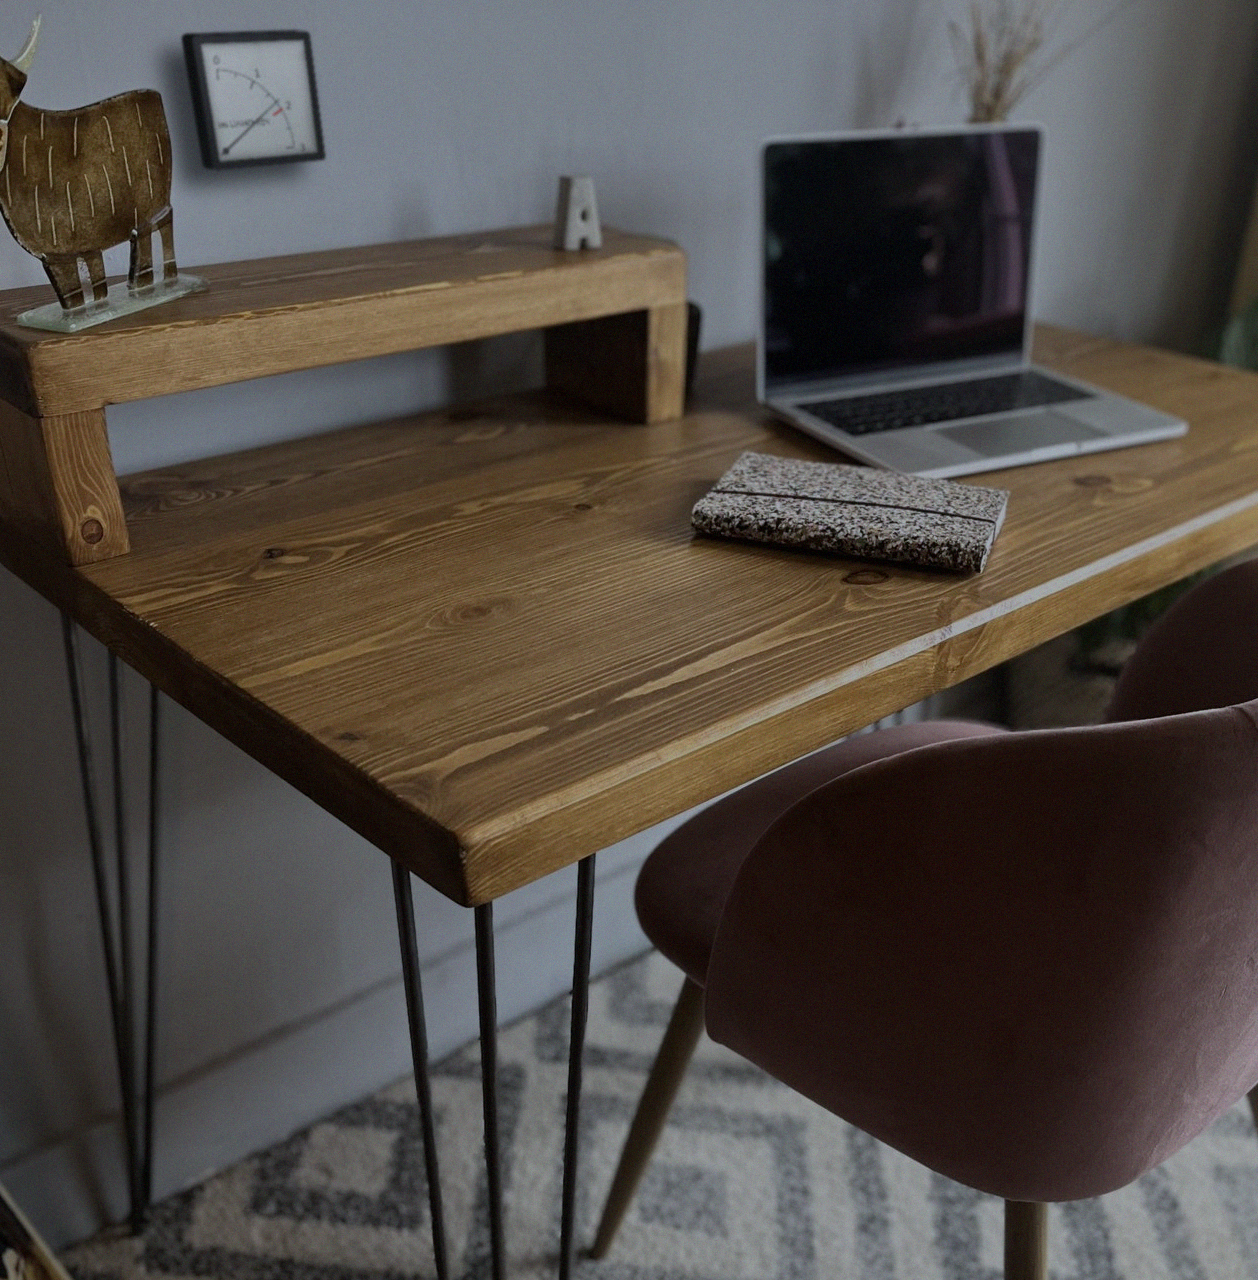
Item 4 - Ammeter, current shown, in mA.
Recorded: 1.75 mA
